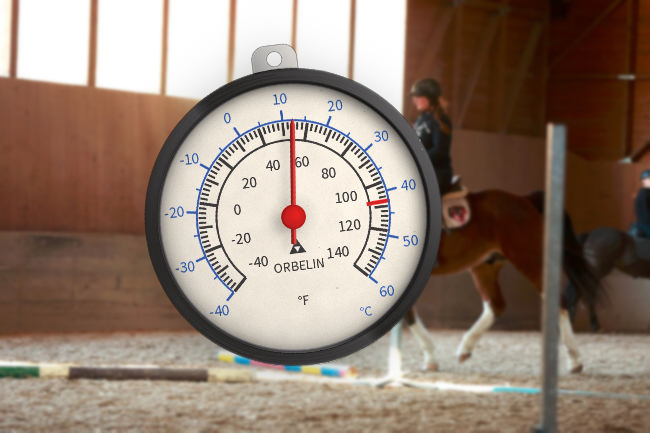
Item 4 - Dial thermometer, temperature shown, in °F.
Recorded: 54 °F
